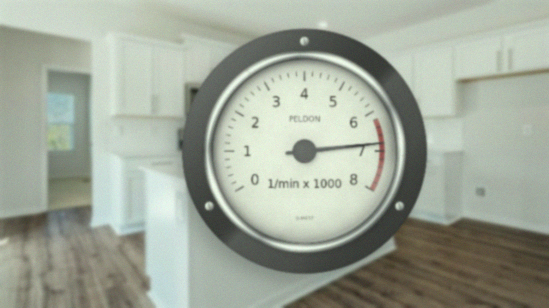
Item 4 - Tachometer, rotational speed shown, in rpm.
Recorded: 6800 rpm
